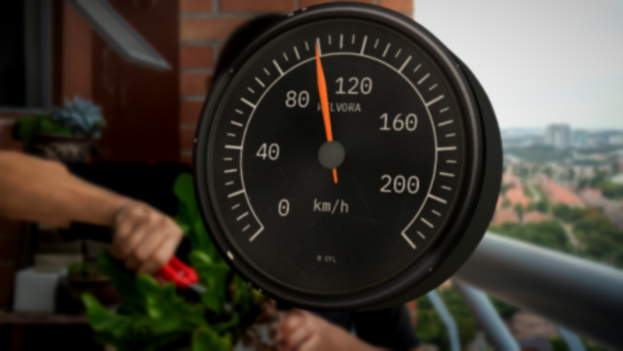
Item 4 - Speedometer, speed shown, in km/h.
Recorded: 100 km/h
